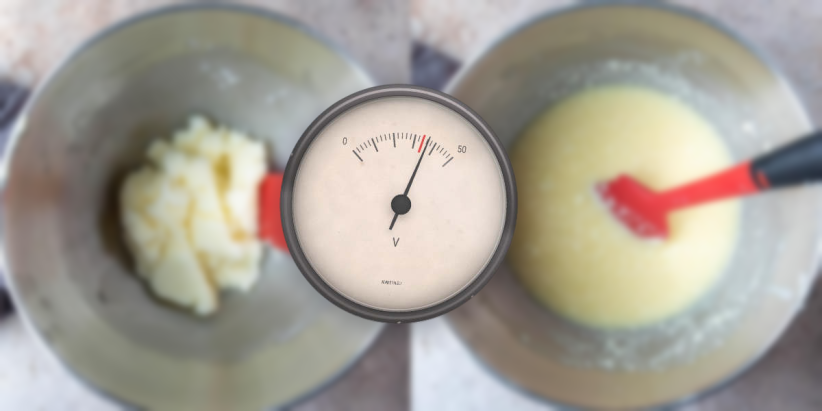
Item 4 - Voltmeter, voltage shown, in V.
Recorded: 36 V
